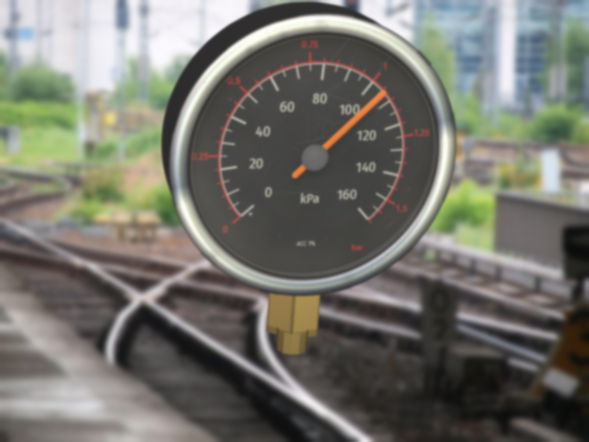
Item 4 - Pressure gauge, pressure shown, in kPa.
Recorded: 105 kPa
